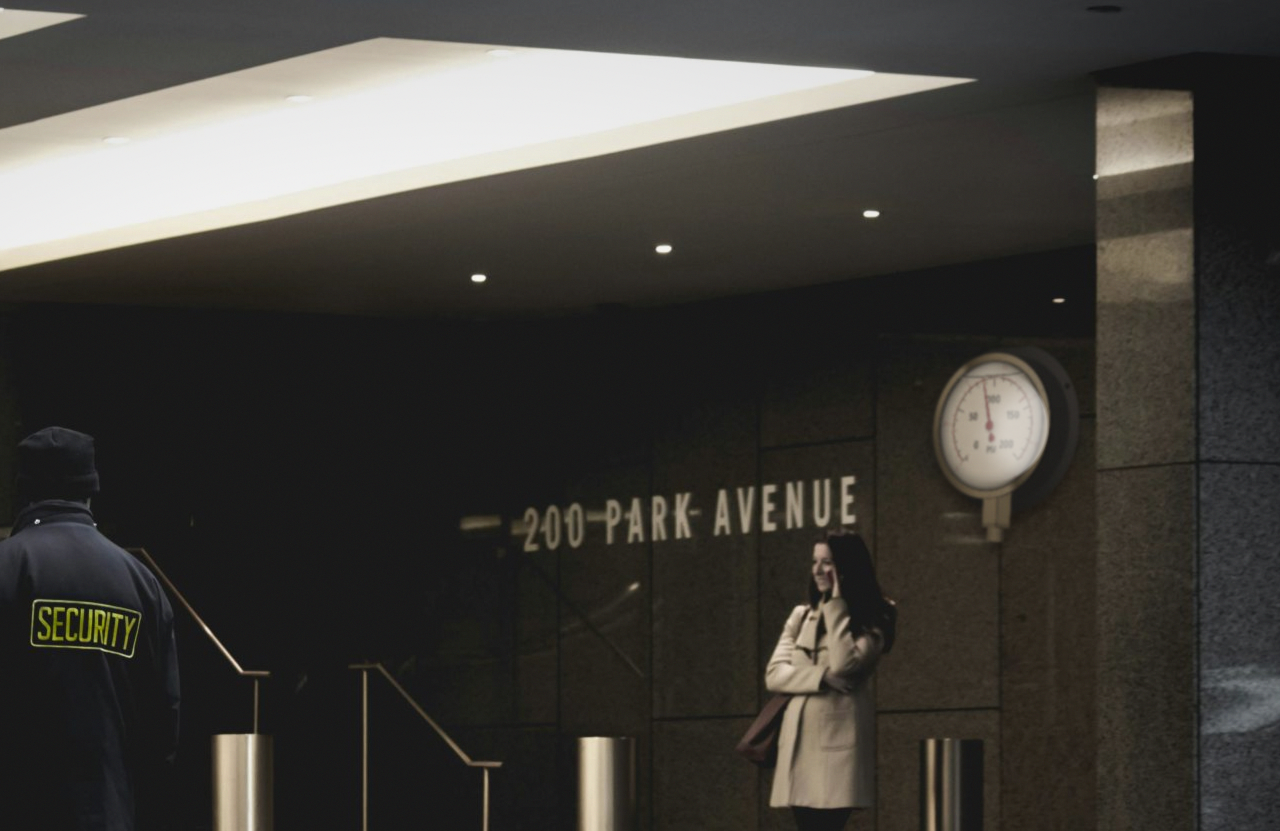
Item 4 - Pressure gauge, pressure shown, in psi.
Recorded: 90 psi
